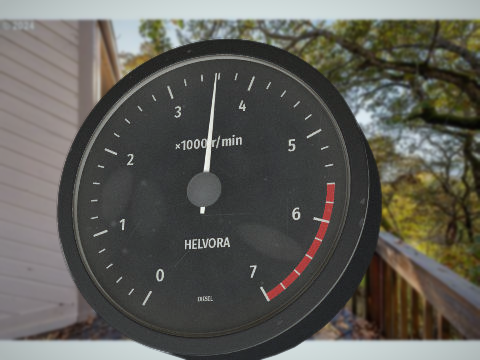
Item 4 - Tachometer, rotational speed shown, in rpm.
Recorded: 3600 rpm
